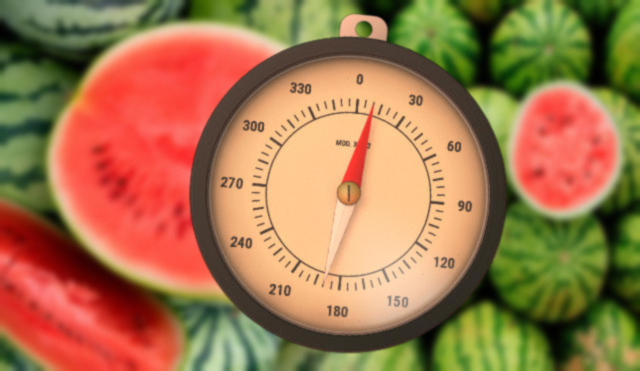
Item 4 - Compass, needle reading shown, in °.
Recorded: 10 °
